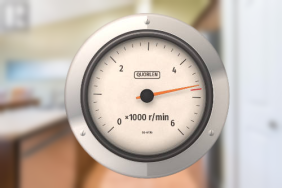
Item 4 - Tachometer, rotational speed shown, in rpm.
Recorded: 4700 rpm
